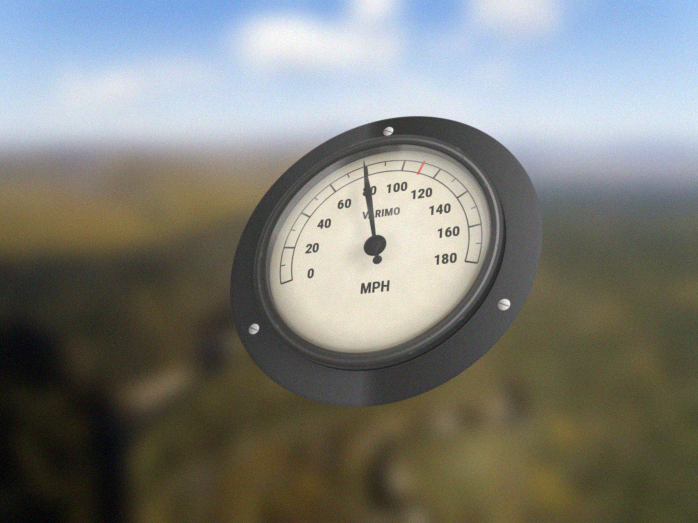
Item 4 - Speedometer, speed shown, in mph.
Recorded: 80 mph
